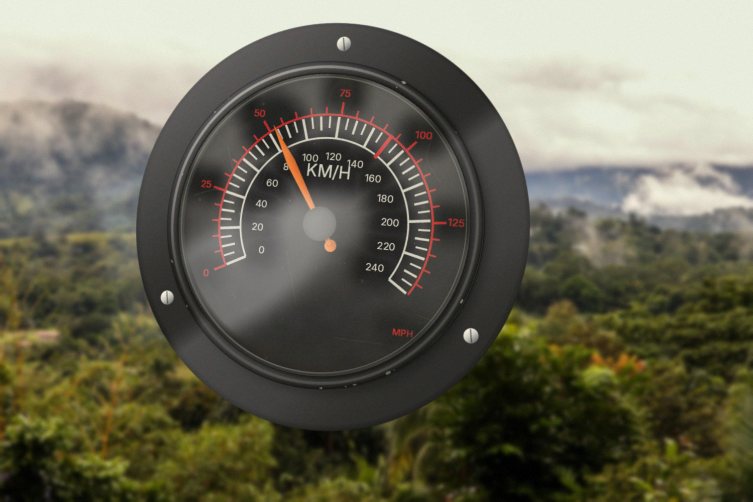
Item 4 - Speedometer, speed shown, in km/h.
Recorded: 85 km/h
